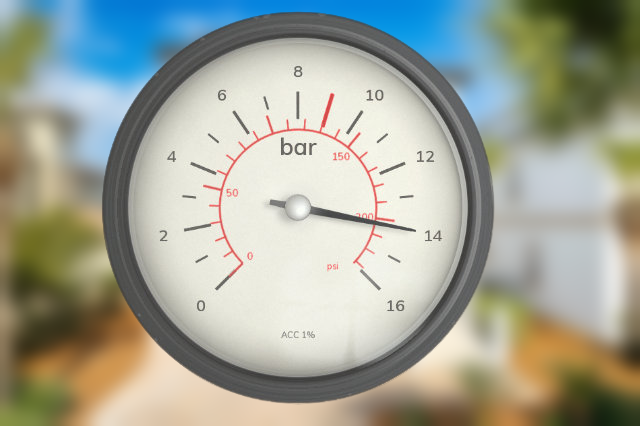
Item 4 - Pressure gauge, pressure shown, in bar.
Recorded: 14 bar
